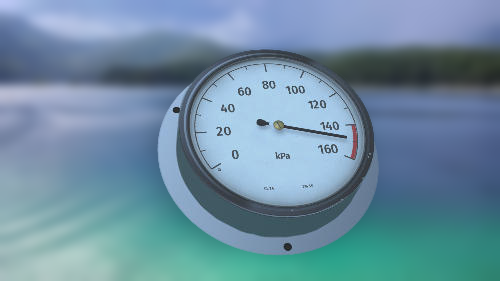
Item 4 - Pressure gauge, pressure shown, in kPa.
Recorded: 150 kPa
